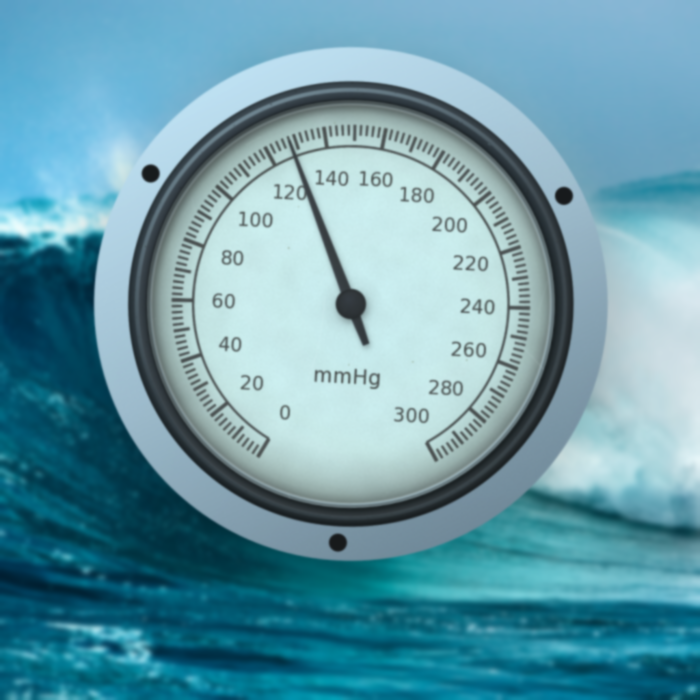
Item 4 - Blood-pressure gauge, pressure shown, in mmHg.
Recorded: 128 mmHg
